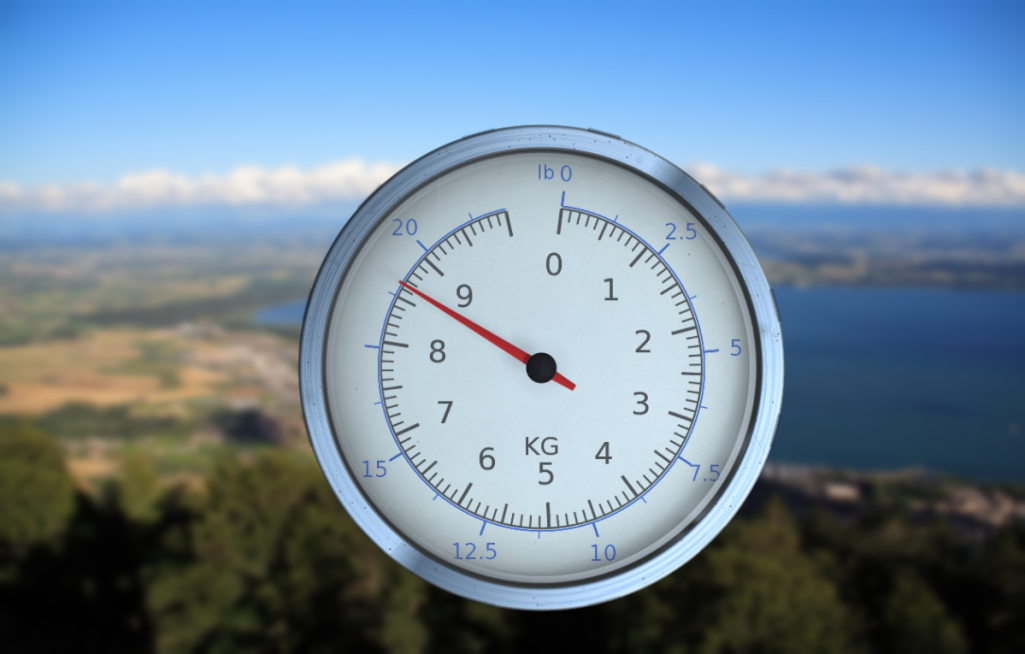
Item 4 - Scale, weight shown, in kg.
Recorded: 8.65 kg
